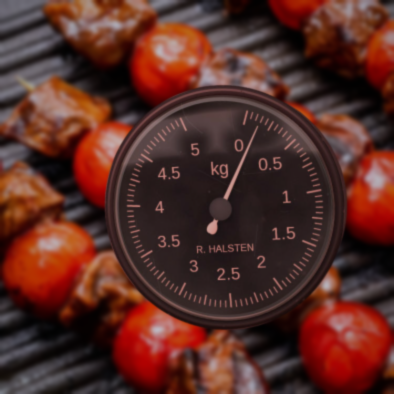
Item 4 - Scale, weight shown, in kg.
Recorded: 0.15 kg
